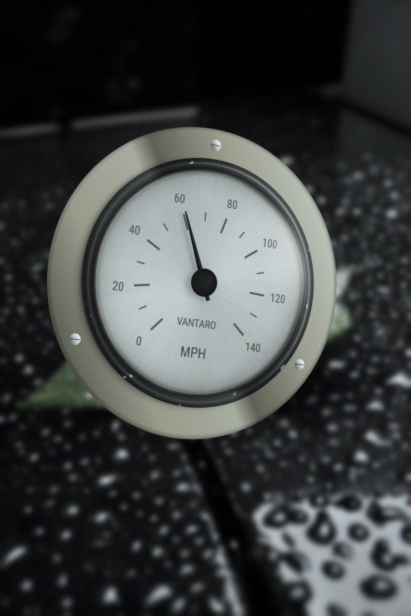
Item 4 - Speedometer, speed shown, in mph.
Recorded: 60 mph
